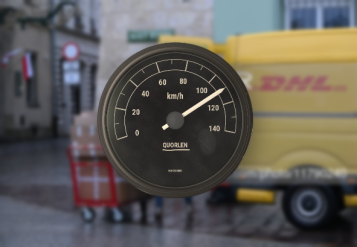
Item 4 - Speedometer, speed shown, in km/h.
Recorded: 110 km/h
